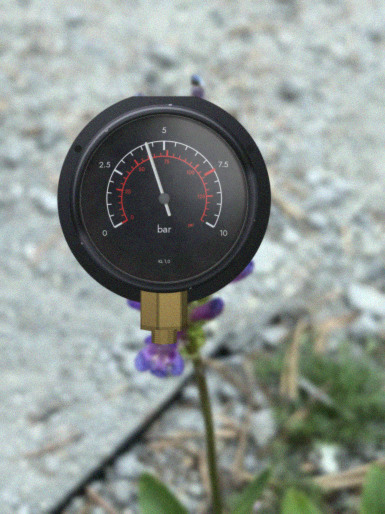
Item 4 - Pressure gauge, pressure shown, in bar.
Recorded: 4.25 bar
